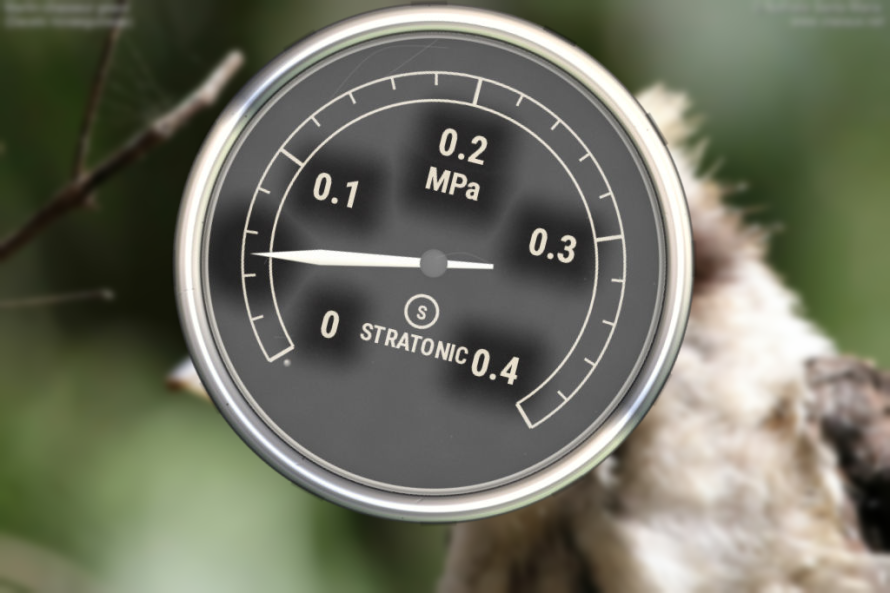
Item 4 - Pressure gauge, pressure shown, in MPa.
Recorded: 0.05 MPa
